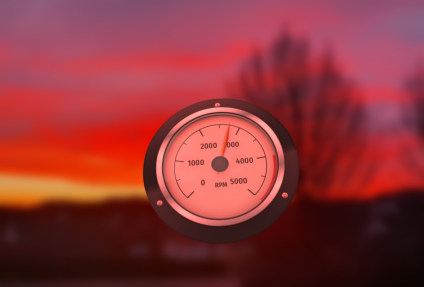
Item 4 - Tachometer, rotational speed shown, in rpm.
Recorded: 2750 rpm
